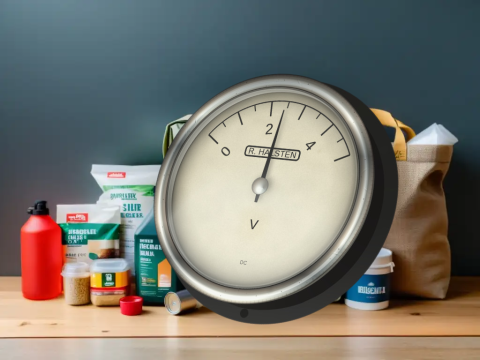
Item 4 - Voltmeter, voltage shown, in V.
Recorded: 2.5 V
